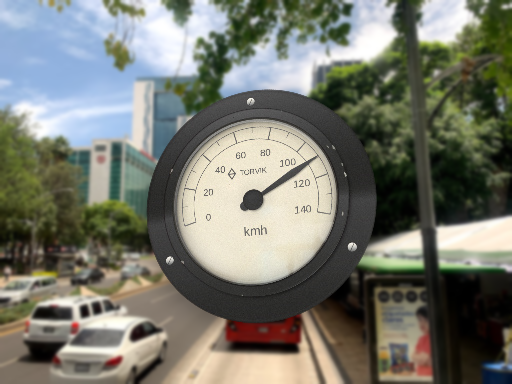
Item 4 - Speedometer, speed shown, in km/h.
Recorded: 110 km/h
